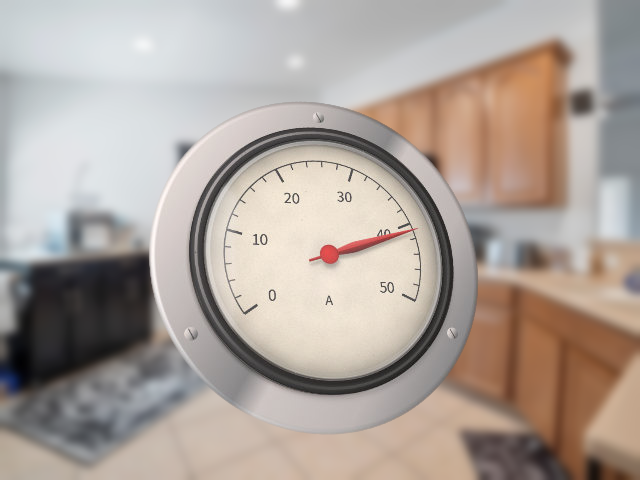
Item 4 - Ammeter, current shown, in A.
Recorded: 41 A
